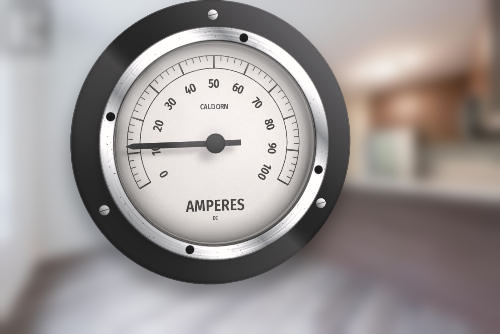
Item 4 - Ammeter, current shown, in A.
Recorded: 12 A
